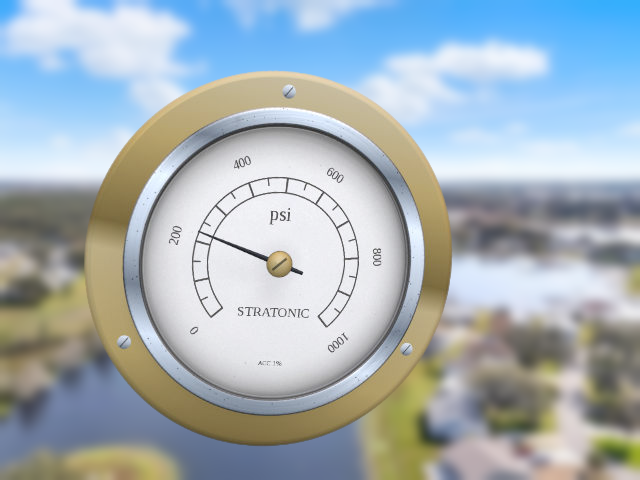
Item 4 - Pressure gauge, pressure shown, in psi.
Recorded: 225 psi
